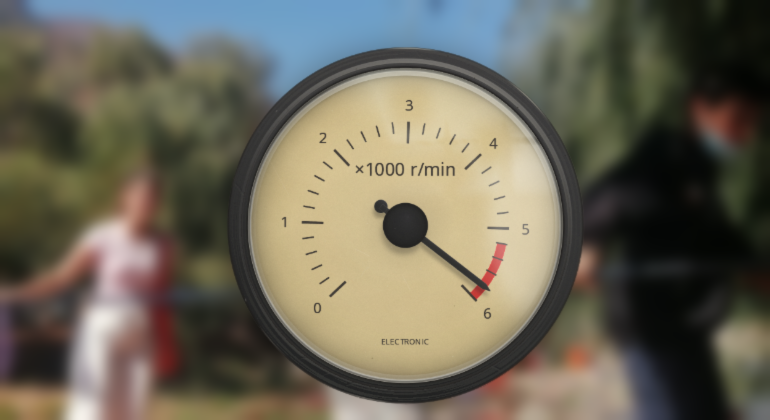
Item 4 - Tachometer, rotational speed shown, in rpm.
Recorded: 5800 rpm
